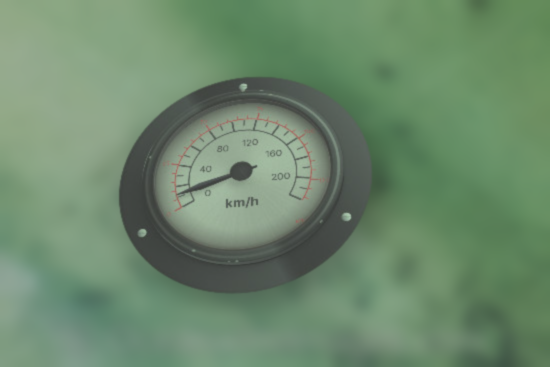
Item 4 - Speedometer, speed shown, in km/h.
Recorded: 10 km/h
